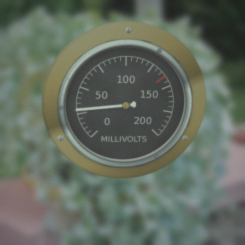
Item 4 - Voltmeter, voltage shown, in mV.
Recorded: 30 mV
